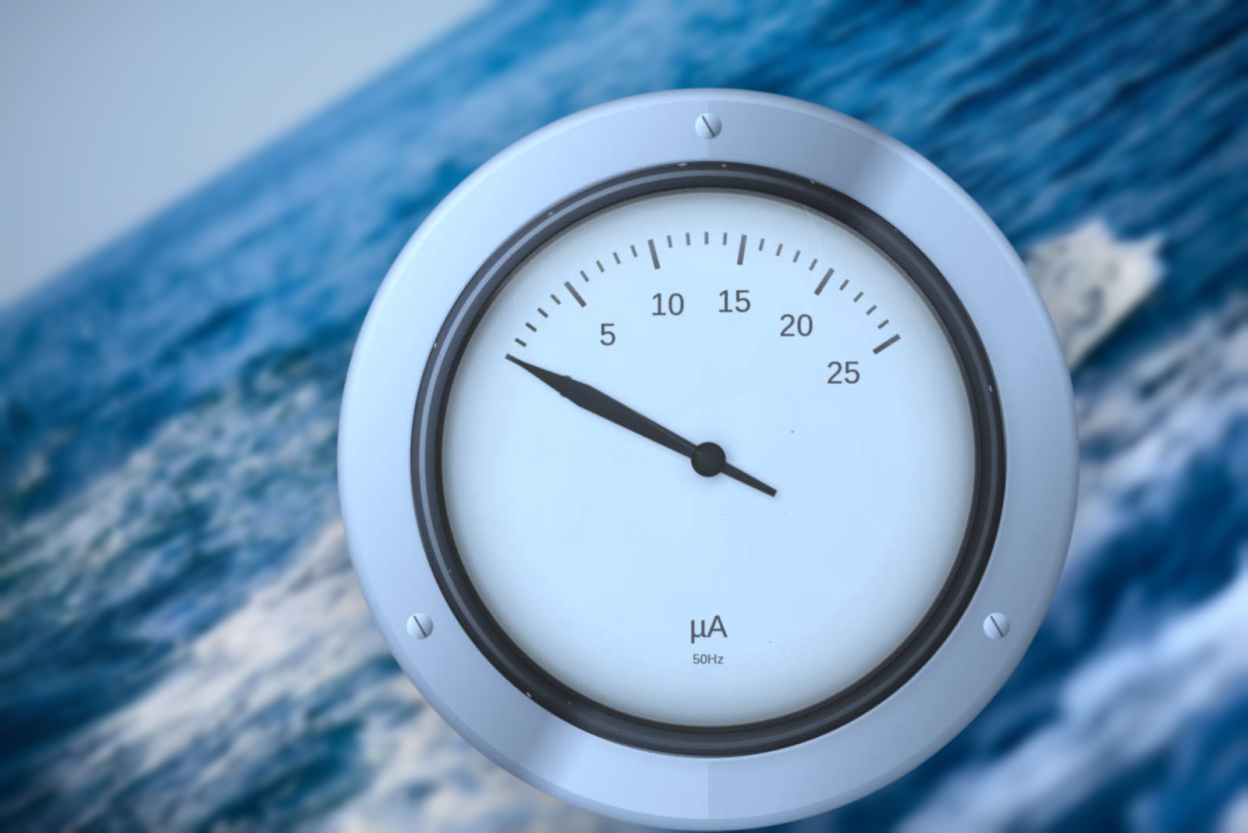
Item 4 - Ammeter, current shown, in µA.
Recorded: 0 µA
